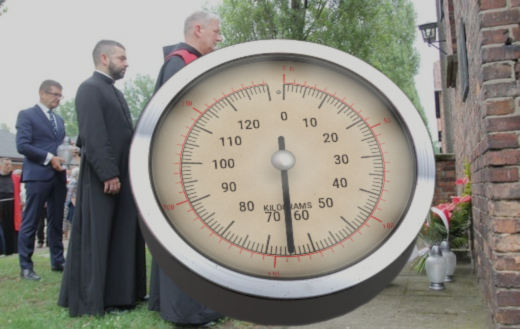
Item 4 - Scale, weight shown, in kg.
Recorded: 65 kg
